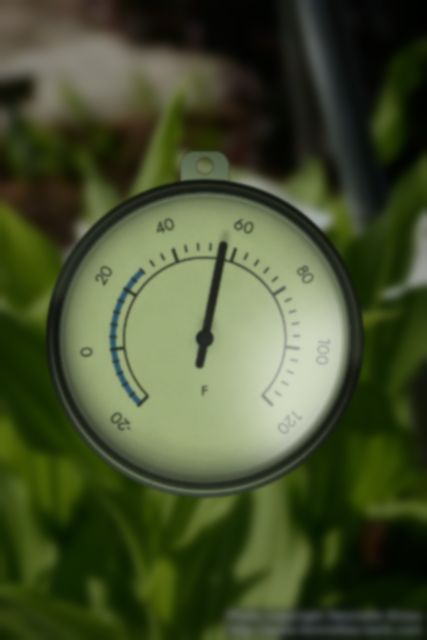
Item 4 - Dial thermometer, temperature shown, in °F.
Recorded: 56 °F
